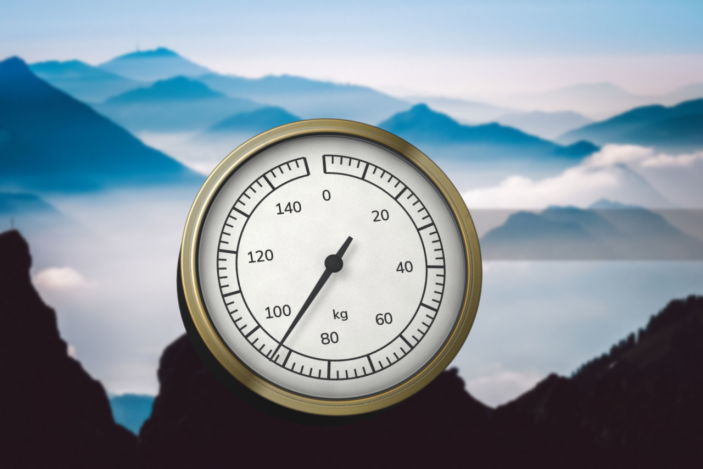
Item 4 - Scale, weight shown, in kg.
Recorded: 93 kg
